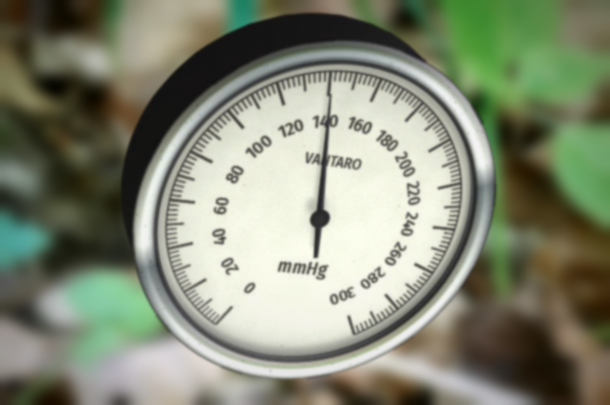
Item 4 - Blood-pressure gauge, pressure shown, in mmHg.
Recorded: 140 mmHg
